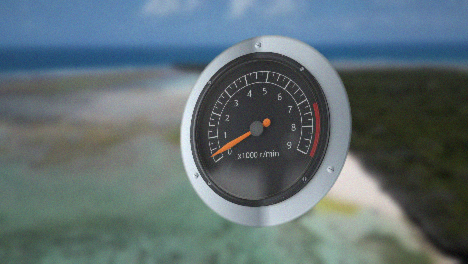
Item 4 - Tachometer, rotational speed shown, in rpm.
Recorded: 250 rpm
